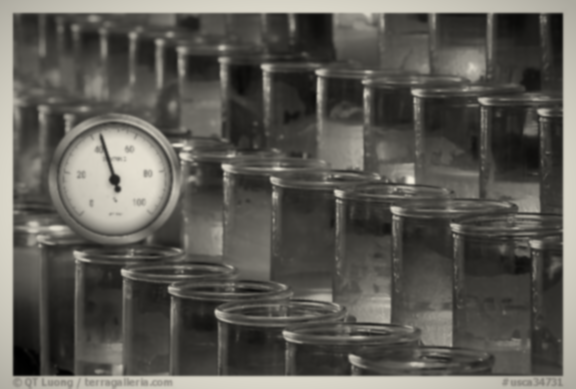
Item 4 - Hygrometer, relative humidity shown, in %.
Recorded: 44 %
